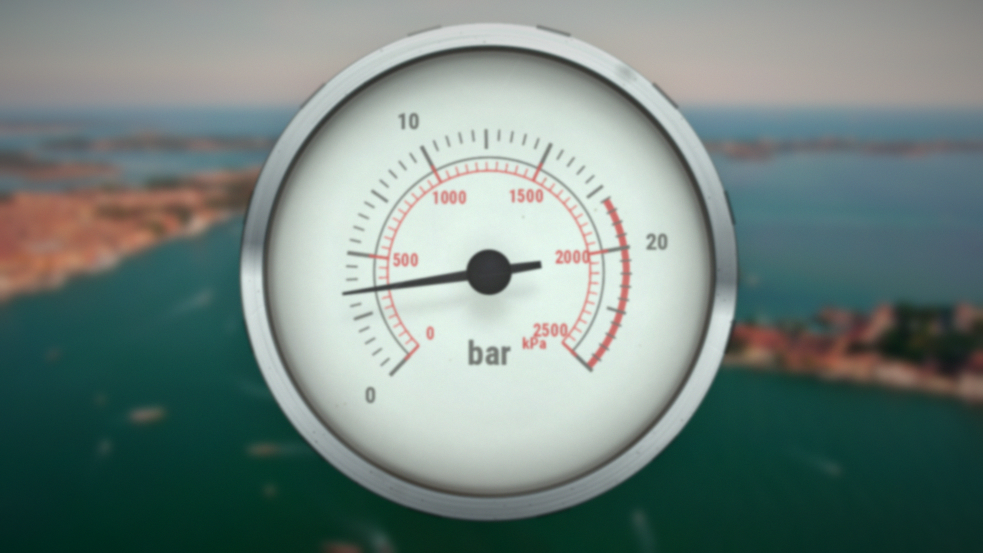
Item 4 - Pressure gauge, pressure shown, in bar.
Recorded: 3.5 bar
